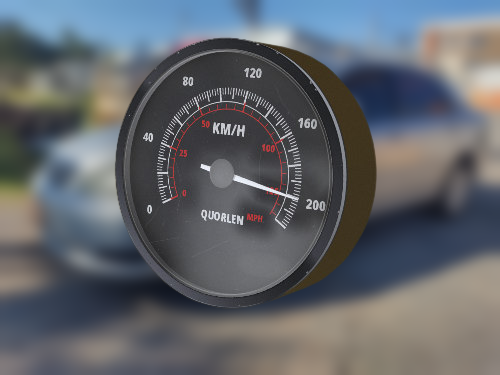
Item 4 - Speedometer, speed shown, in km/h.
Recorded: 200 km/h
